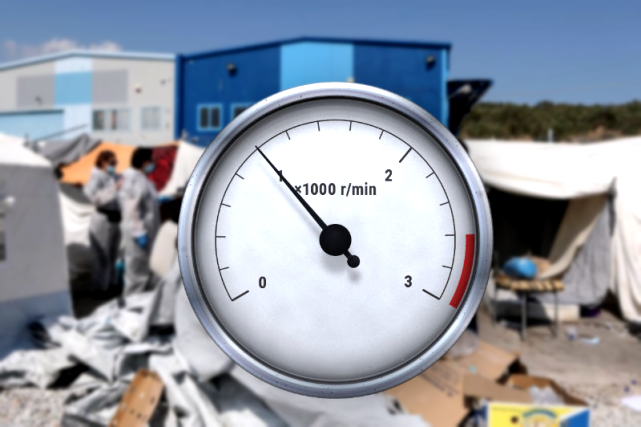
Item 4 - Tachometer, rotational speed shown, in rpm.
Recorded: 1000 rpm
